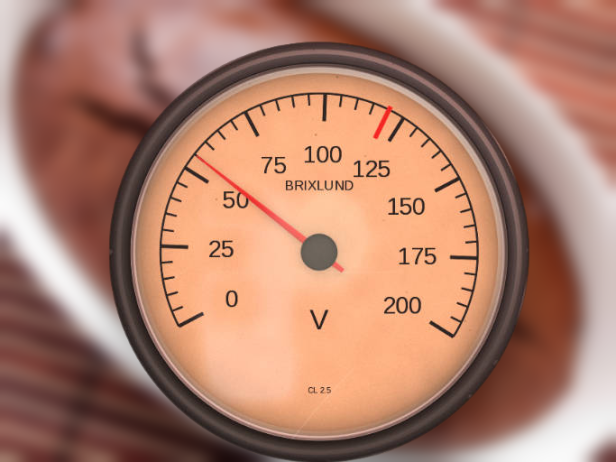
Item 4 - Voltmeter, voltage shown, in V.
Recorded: 55 V
